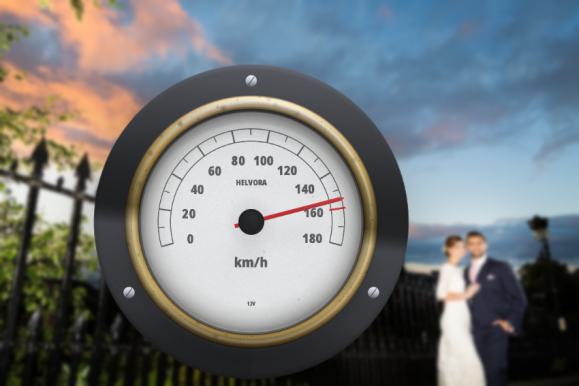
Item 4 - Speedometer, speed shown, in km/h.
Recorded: 155 km/h
